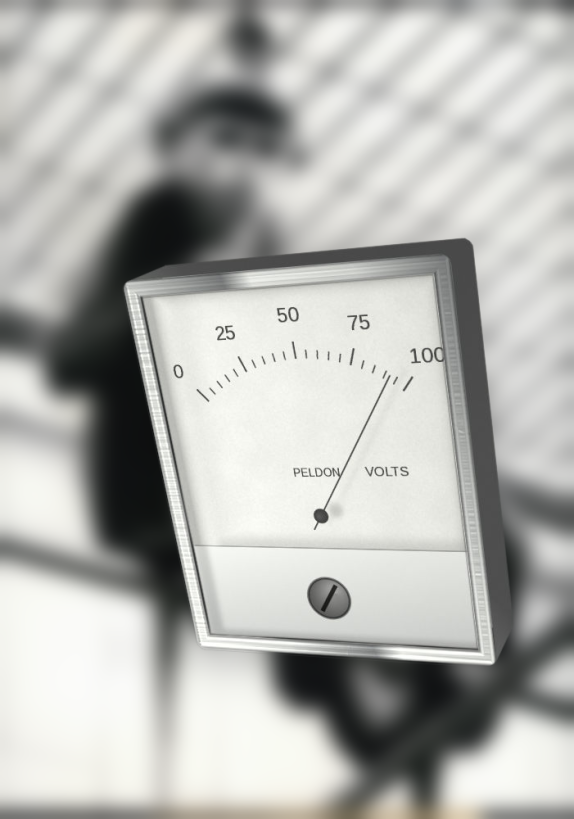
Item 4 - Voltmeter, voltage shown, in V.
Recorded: 92.5 V
